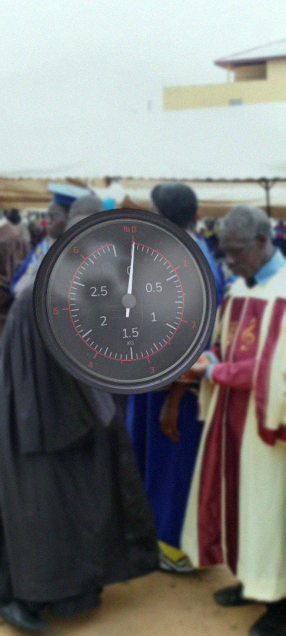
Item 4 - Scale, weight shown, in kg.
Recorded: 0 kg
